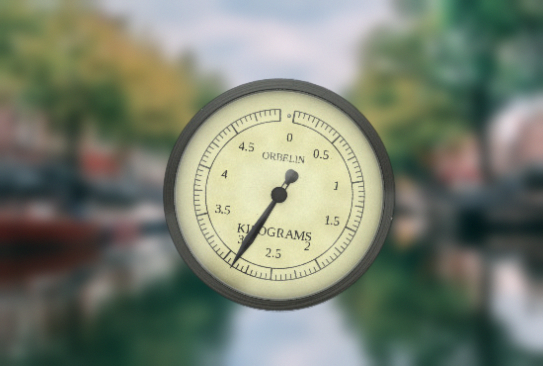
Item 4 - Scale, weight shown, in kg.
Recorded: 2.9 kg
